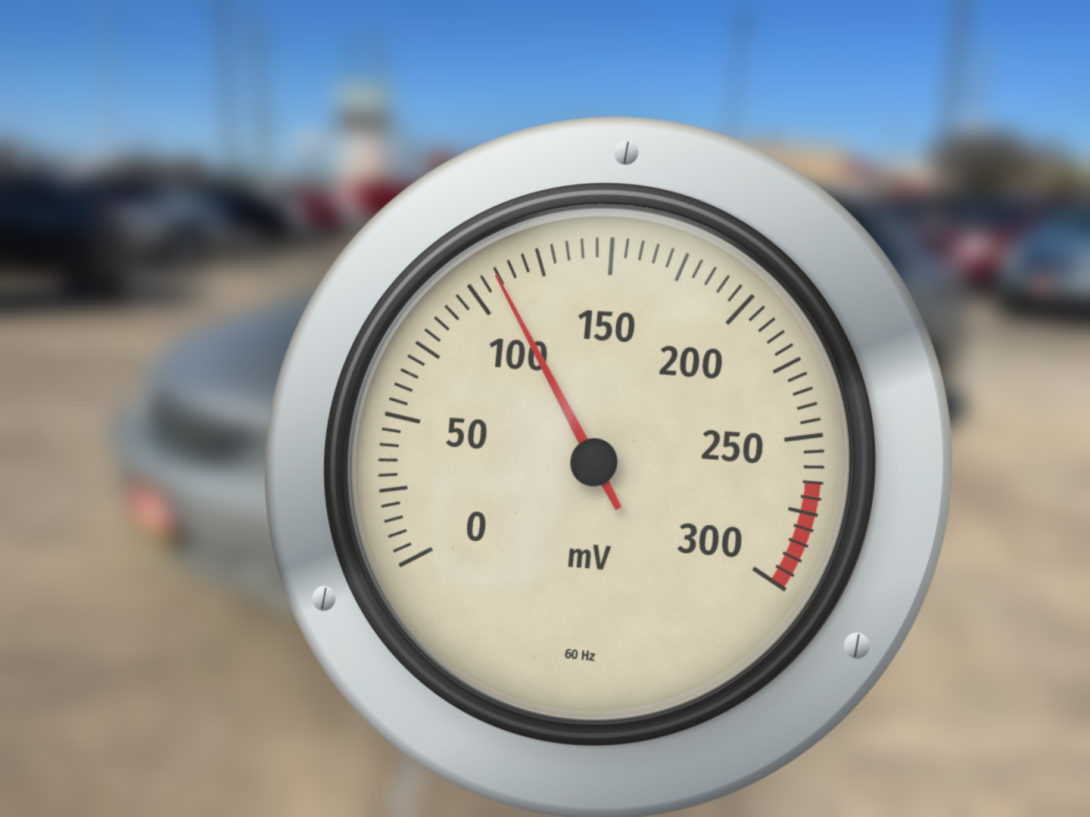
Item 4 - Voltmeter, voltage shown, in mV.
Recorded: 110 mV
